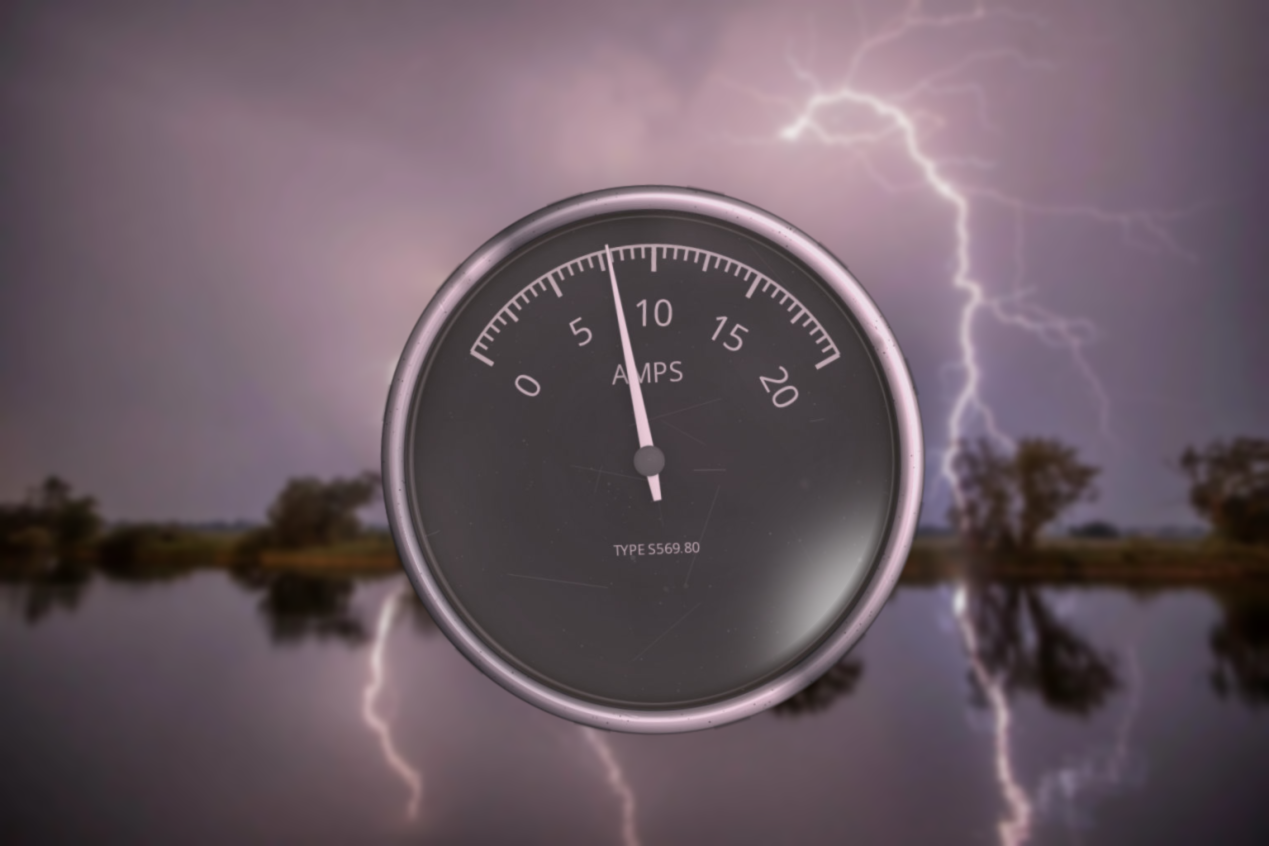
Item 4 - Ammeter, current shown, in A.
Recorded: 8 A
